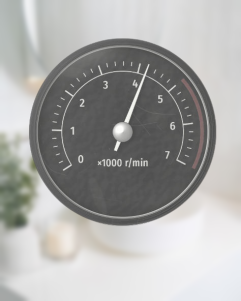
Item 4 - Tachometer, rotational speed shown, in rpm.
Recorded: 4200 rpm
